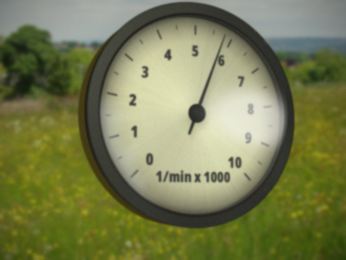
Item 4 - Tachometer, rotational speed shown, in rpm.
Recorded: 5750 rpm
